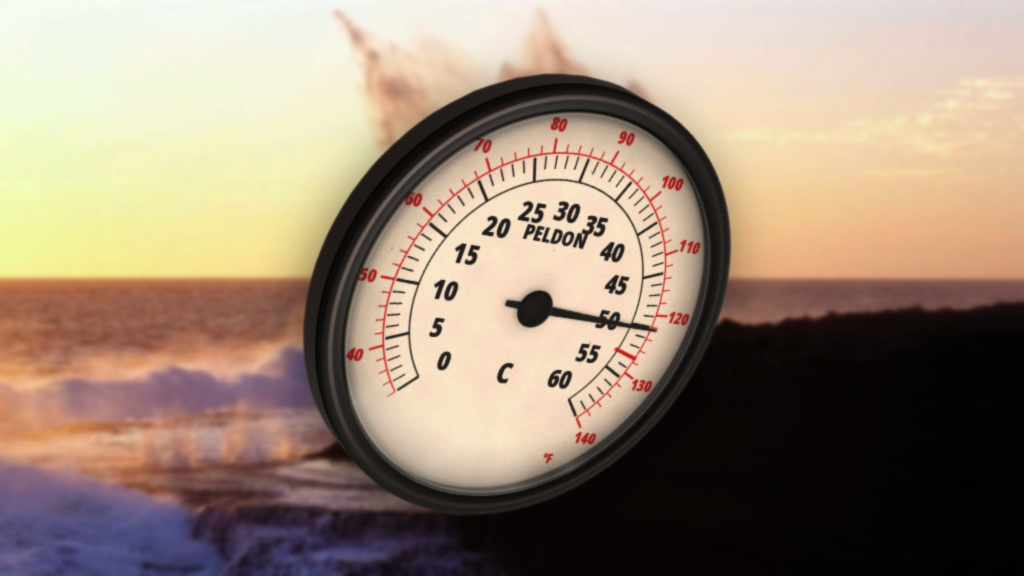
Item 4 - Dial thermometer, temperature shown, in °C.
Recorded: 50 °C
